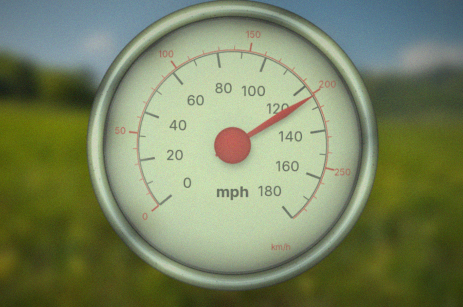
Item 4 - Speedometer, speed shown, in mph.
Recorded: 125 mph
